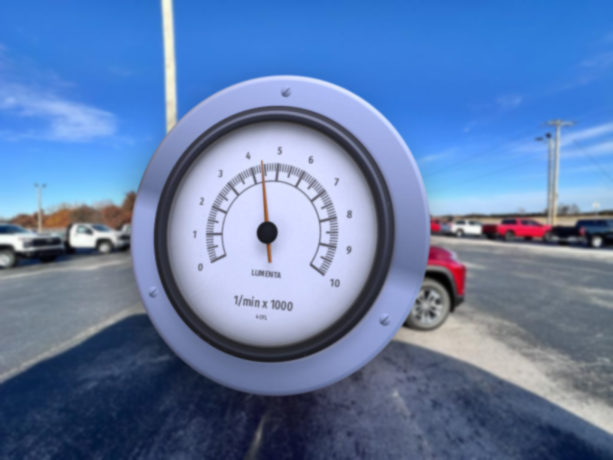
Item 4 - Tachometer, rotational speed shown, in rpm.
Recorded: 4500 rpm
